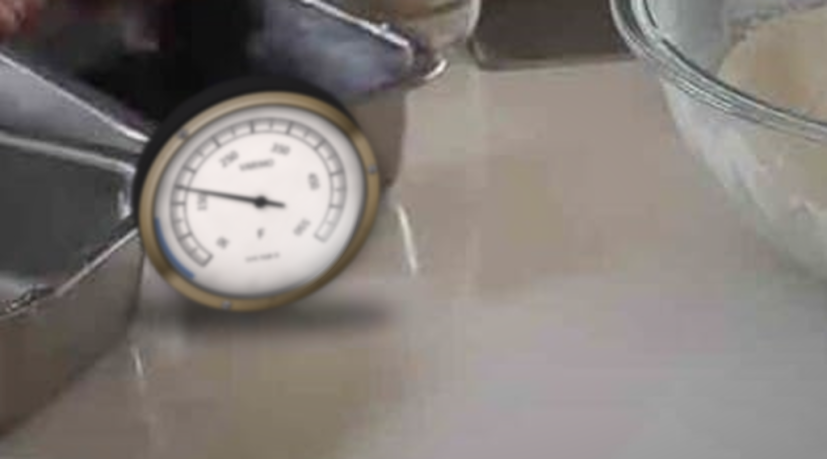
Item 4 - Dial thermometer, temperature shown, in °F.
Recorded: 175 °F
